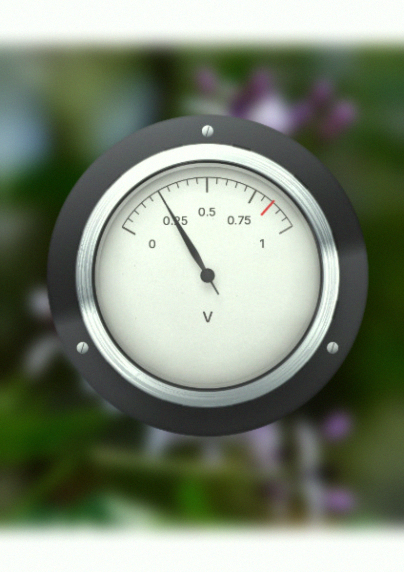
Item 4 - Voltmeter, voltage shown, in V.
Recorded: 0.25 V
